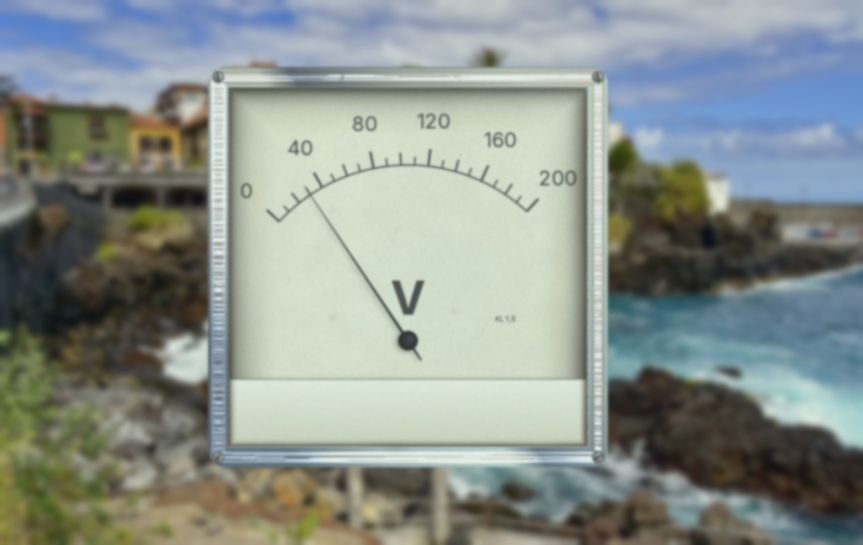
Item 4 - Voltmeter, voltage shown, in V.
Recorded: 30 V
